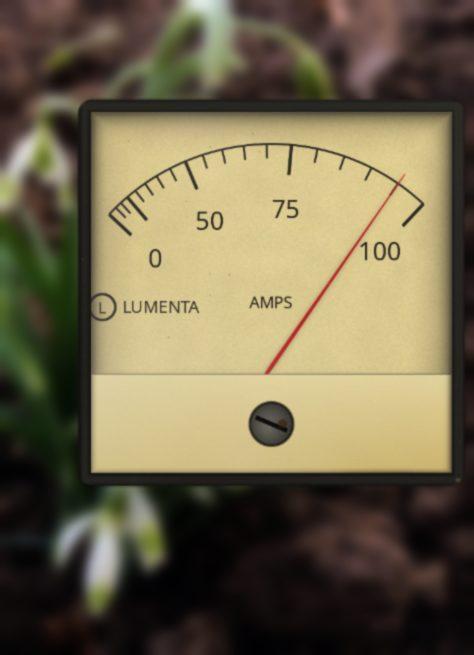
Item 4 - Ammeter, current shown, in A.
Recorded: 95 A
